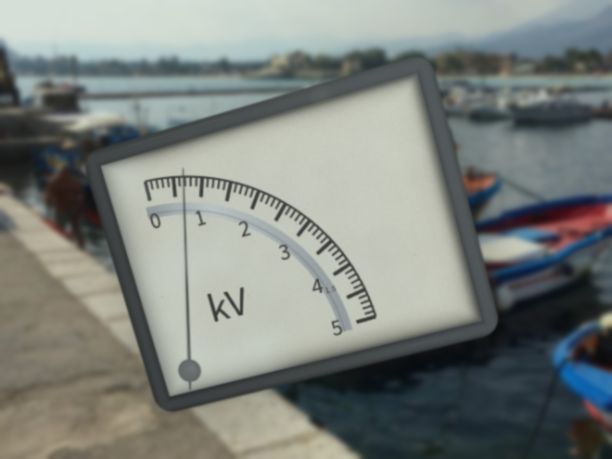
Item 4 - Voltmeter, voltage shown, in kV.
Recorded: 0.7 kV
